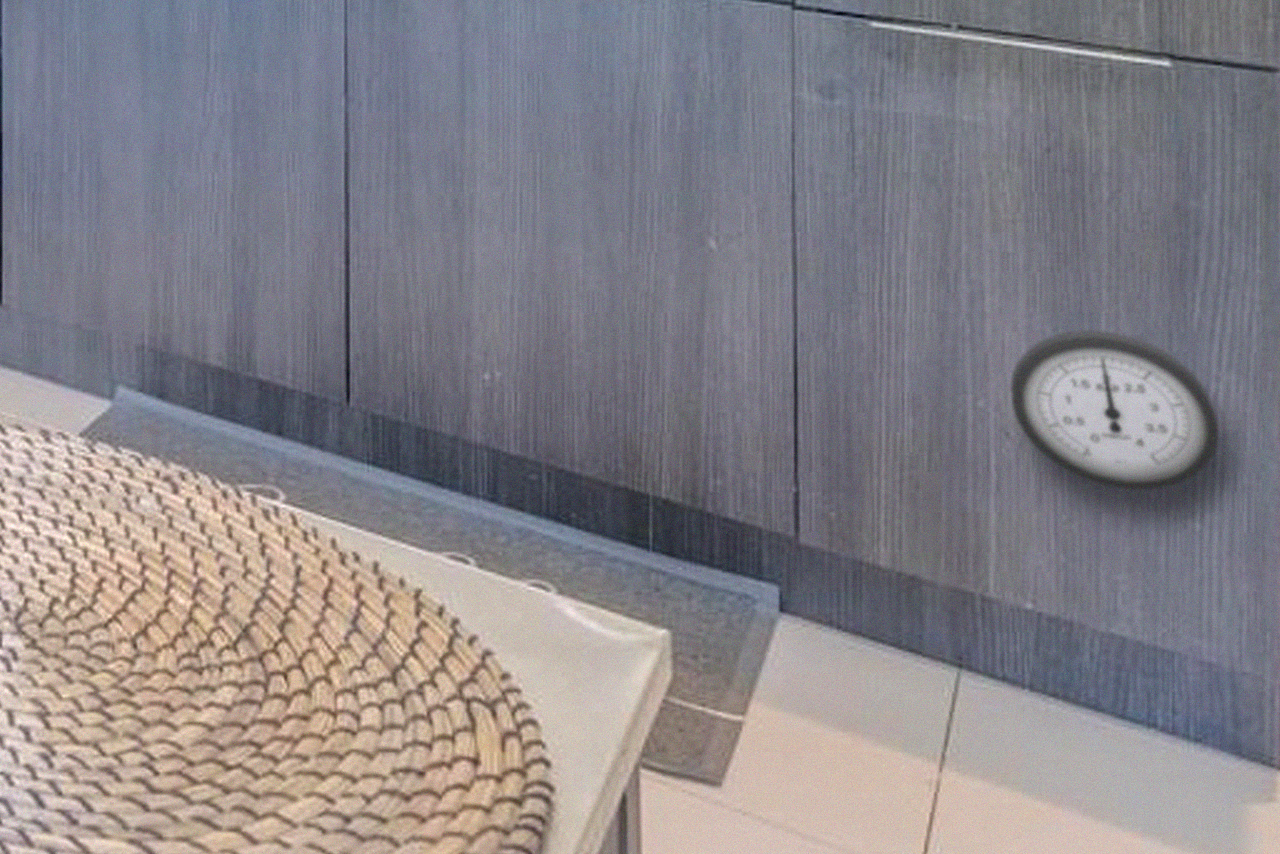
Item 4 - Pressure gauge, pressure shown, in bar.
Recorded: 2 bar
